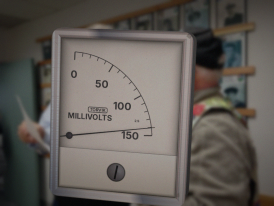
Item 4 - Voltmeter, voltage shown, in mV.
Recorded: 140 mV
